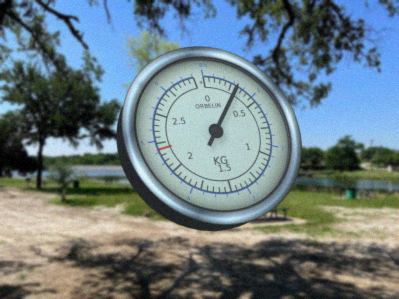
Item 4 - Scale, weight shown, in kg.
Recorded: 0.3 kg
